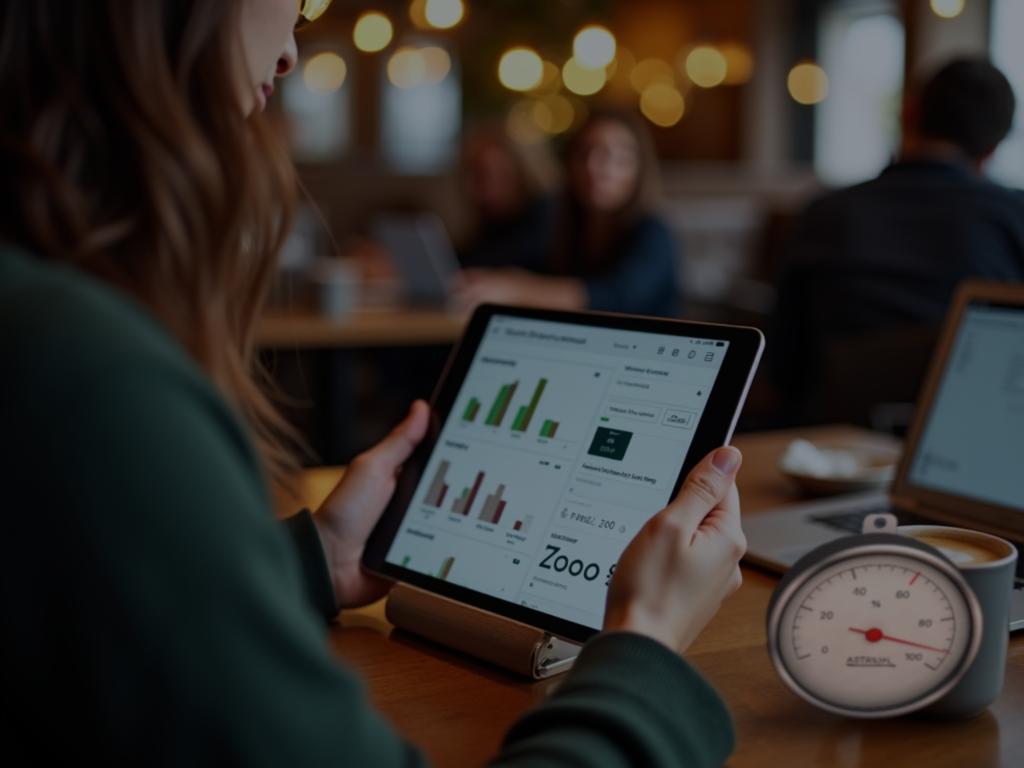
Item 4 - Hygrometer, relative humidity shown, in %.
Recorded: 92 %
